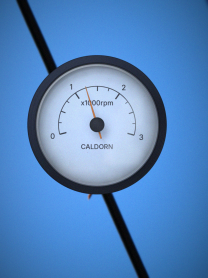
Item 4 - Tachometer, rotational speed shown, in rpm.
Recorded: 1250 rpm
